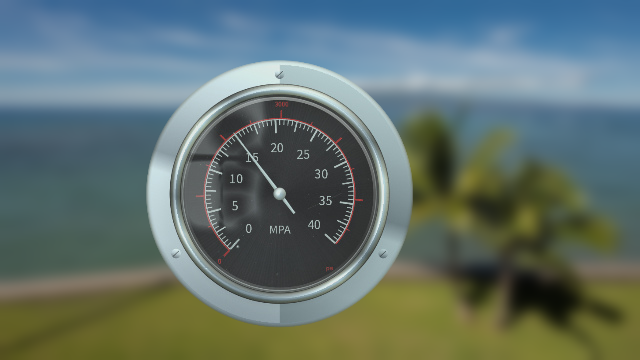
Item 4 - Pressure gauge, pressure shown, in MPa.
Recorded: 15 MPa
